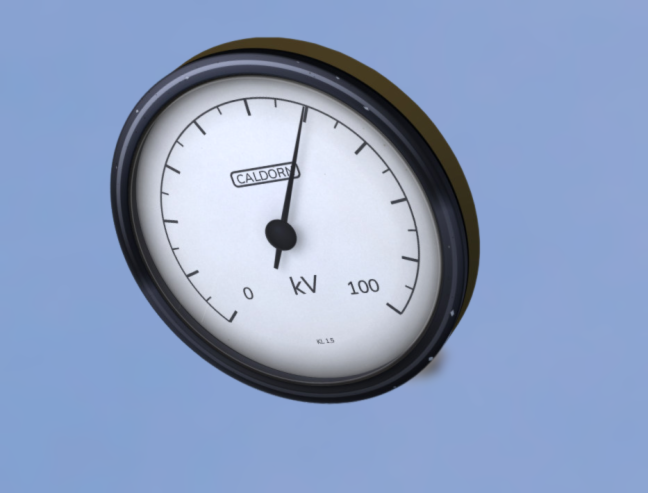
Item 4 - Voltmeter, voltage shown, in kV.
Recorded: 60 kV
